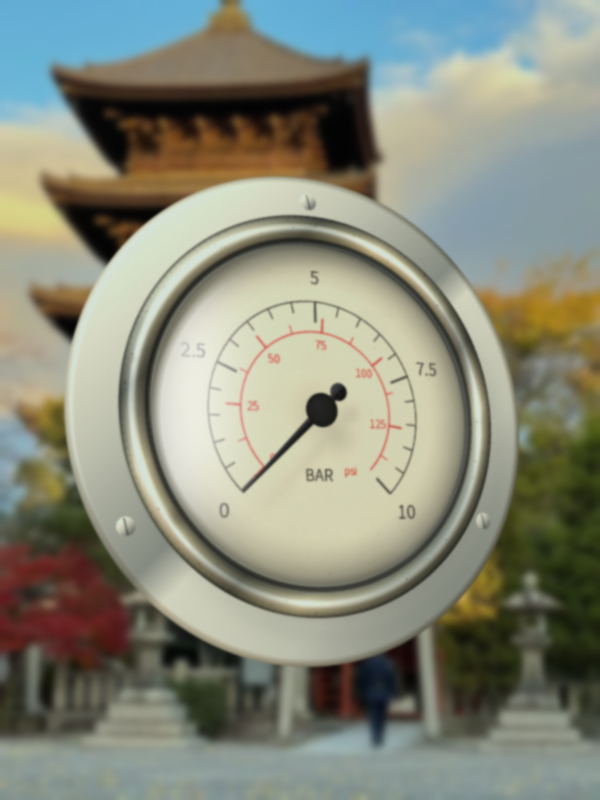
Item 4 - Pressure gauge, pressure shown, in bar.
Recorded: 0 bar
